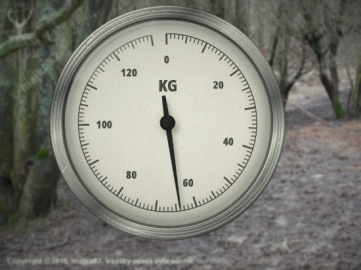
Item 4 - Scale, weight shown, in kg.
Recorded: 64 kg
